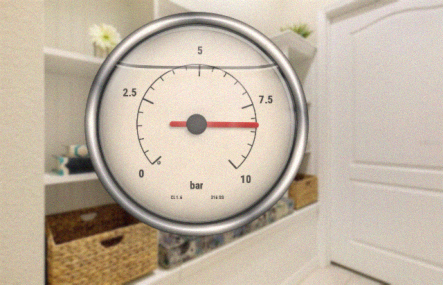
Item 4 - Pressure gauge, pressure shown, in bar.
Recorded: 8.25 bar
